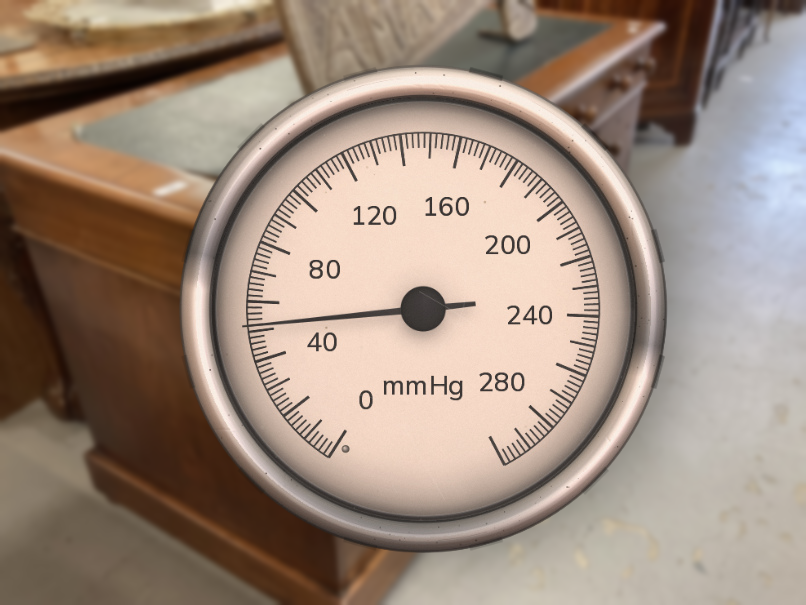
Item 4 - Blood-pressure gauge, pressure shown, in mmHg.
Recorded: 52 mmHg
